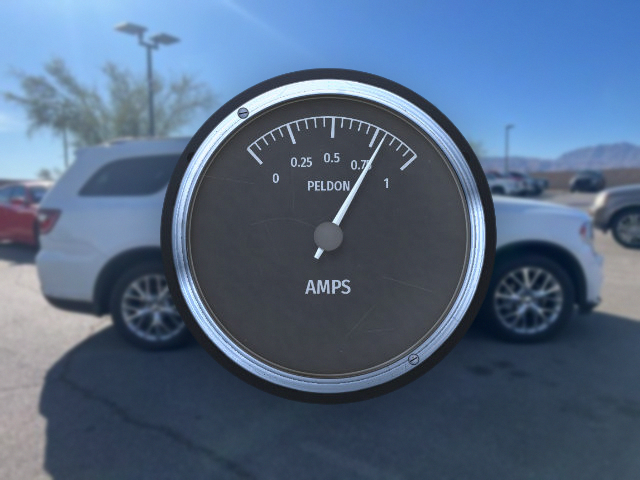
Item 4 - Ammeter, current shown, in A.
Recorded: 0.8 A
